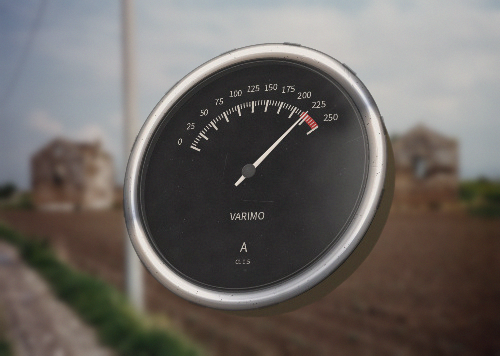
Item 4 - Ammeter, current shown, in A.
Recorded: 225 A
